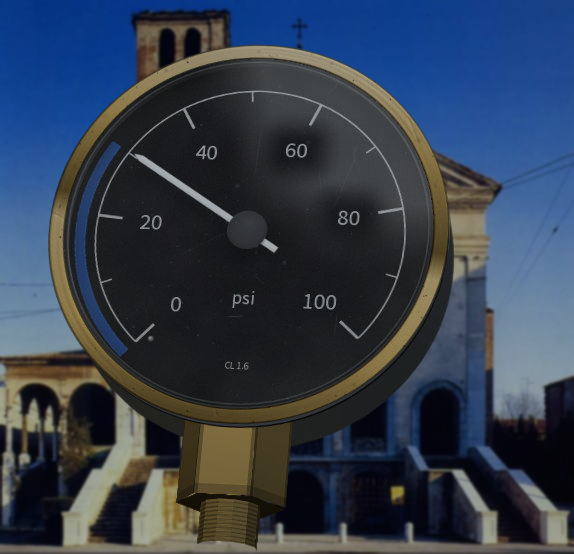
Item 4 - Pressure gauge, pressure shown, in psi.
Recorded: 30 psi
